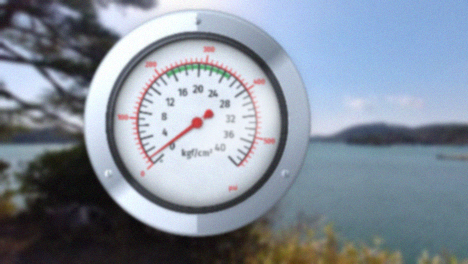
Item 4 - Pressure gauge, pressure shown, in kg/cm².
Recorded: 1 kg/cm²
